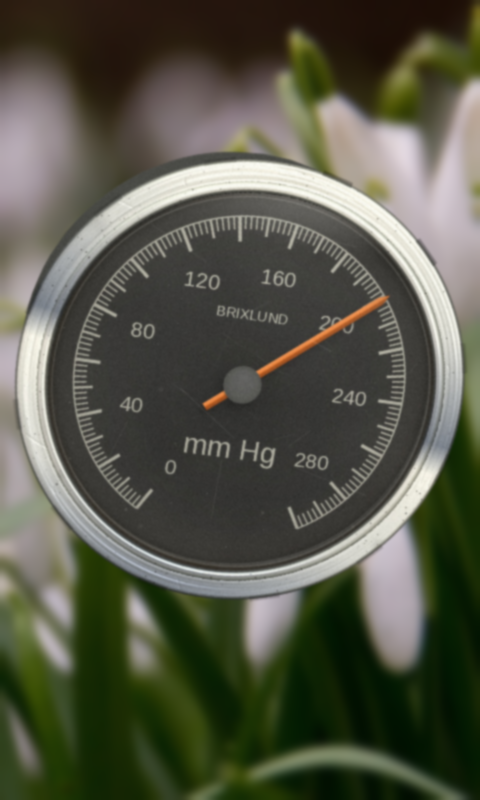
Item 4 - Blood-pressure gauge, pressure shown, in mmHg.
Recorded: 200 mmHg
